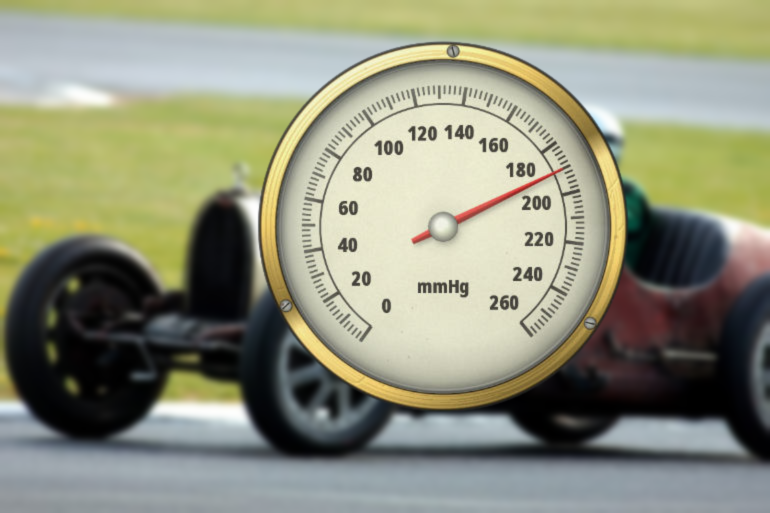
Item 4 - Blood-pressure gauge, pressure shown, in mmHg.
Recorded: 190 mmHg
